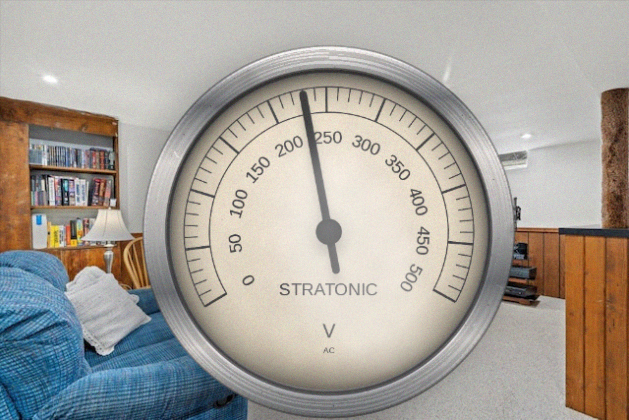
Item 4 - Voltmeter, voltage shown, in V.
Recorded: 230 V
